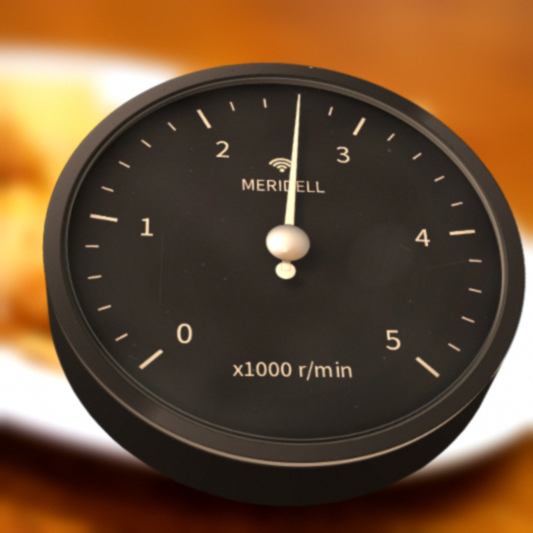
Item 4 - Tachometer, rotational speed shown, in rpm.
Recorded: 2600 rpm
